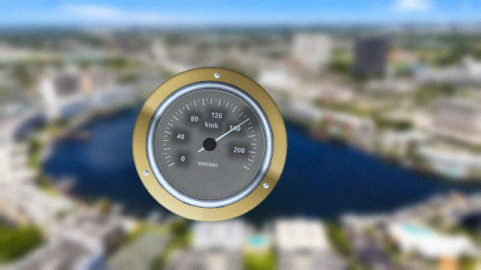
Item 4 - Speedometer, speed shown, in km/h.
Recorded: 160 km/h
